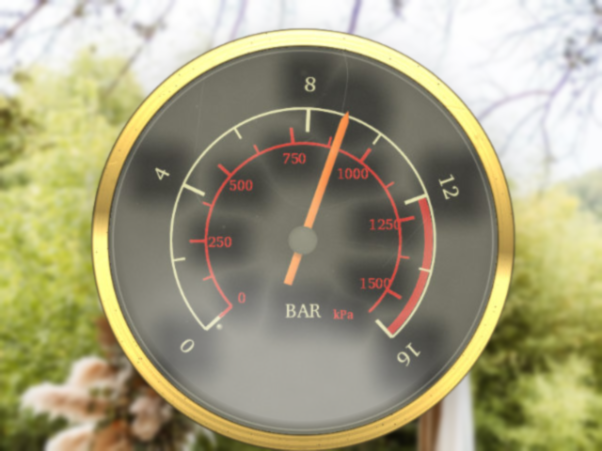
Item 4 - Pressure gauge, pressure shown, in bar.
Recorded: 9 bar
